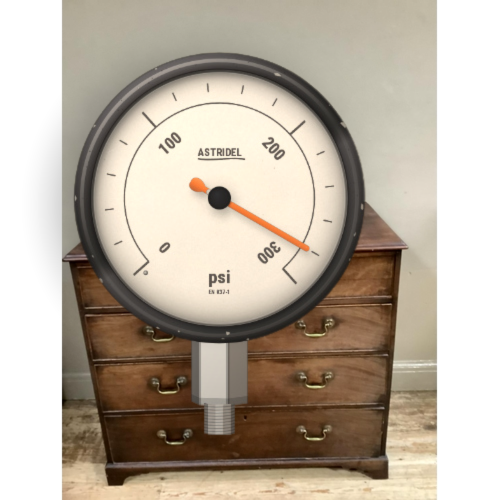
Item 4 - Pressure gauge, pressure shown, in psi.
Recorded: 280 psi
